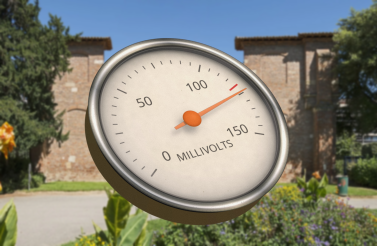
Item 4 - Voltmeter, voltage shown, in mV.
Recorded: 125 mV
